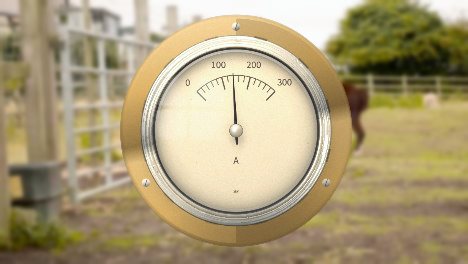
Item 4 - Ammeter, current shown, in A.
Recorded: 140 A
